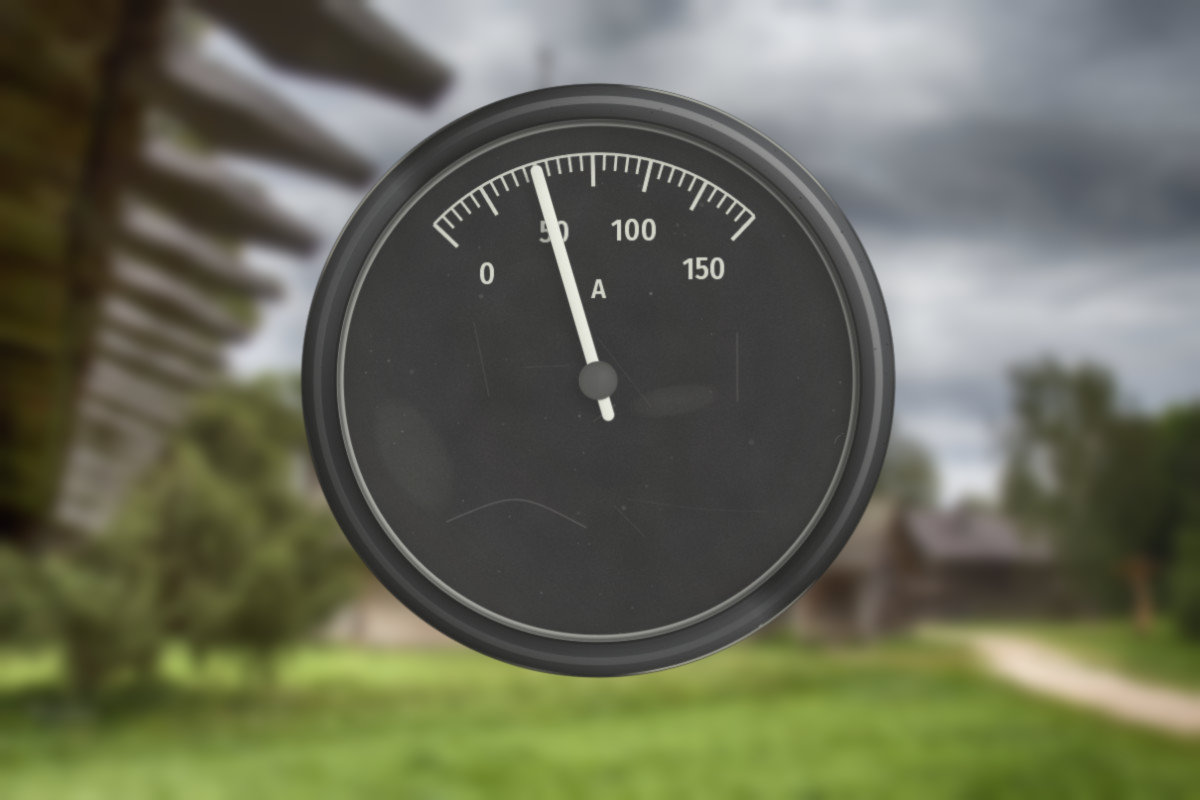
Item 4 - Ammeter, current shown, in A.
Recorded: 50 A
